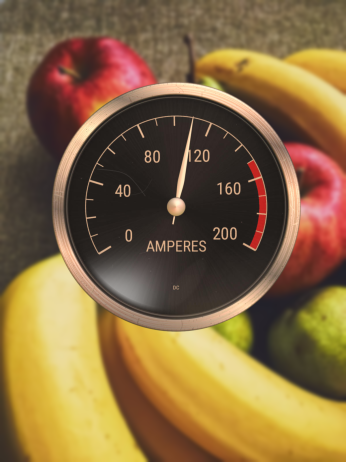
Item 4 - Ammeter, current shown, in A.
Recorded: 110 A
